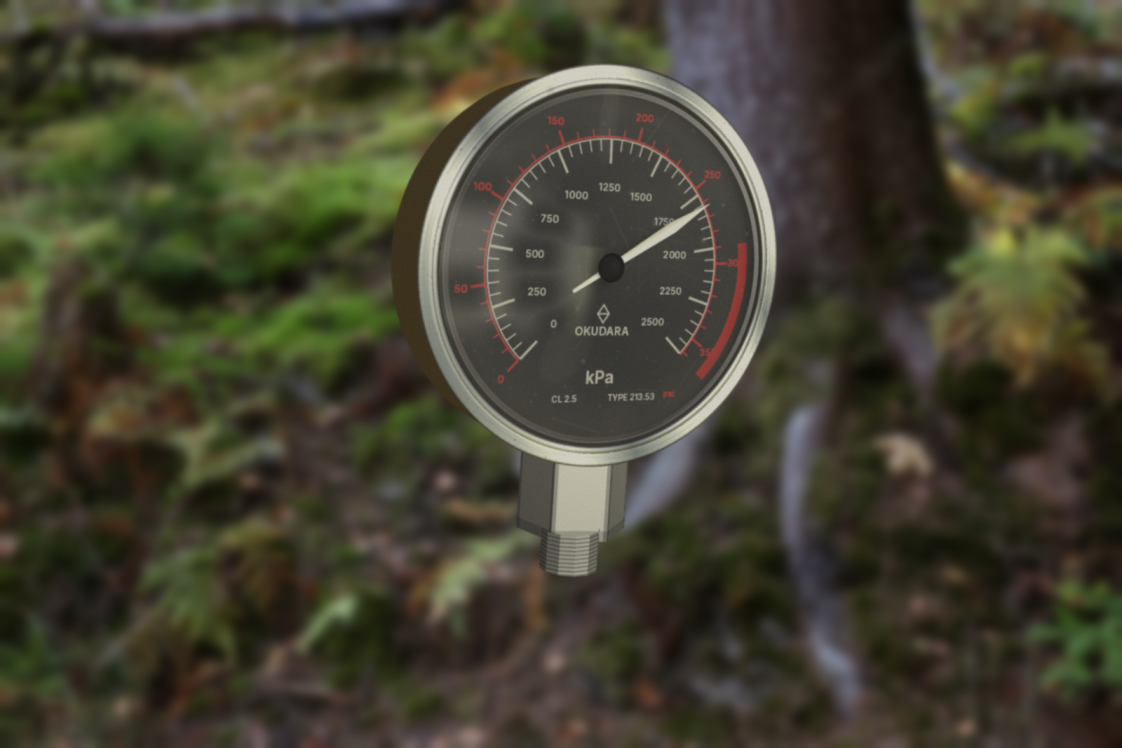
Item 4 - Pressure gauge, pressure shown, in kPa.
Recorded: 1800 kPa
